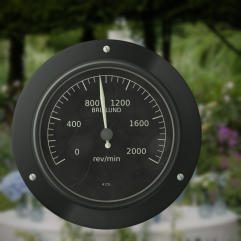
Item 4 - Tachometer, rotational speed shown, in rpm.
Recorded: 950 rpm
